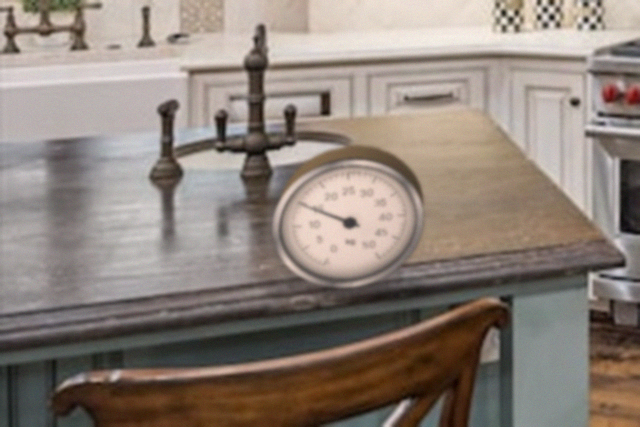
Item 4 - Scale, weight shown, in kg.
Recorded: 15 kg
